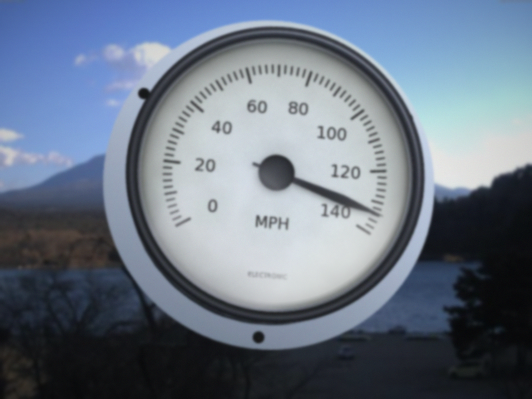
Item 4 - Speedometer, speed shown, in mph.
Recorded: 134 mph
